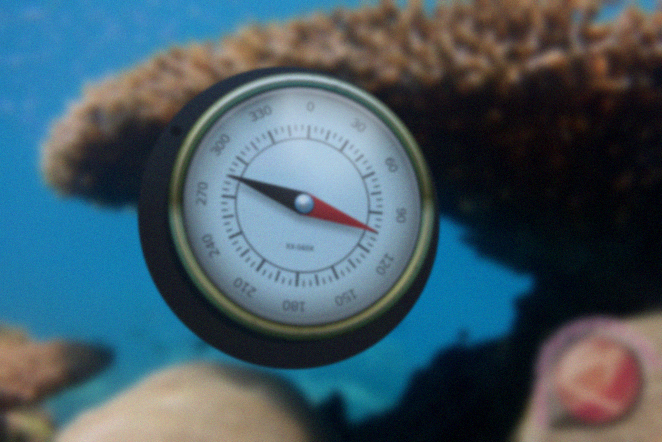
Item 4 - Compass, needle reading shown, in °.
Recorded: 105 °
